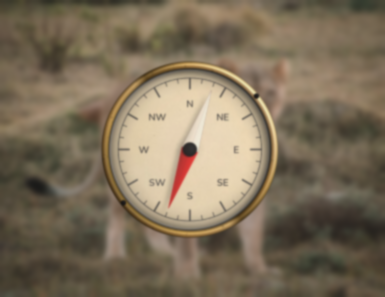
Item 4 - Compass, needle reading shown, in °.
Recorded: 200 °
